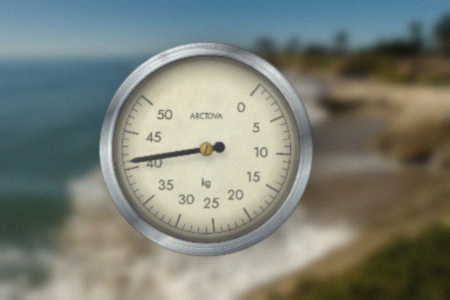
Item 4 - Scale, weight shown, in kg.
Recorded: 41 kg
